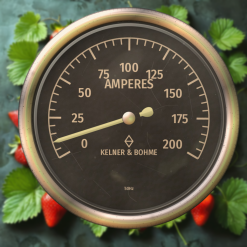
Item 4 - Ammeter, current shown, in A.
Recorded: 10 A
